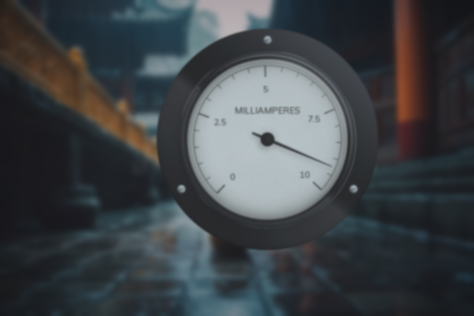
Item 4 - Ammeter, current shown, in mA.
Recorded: 9.25 mA
